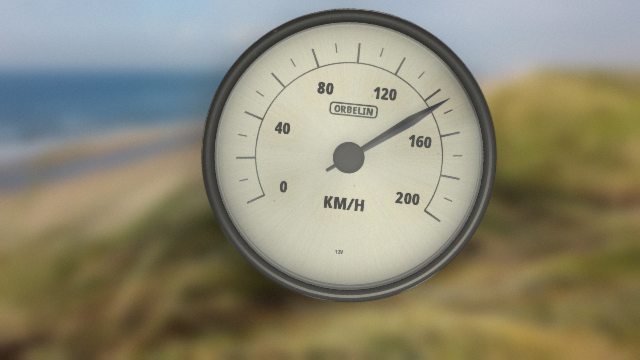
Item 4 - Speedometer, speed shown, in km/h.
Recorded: 145 km/h
